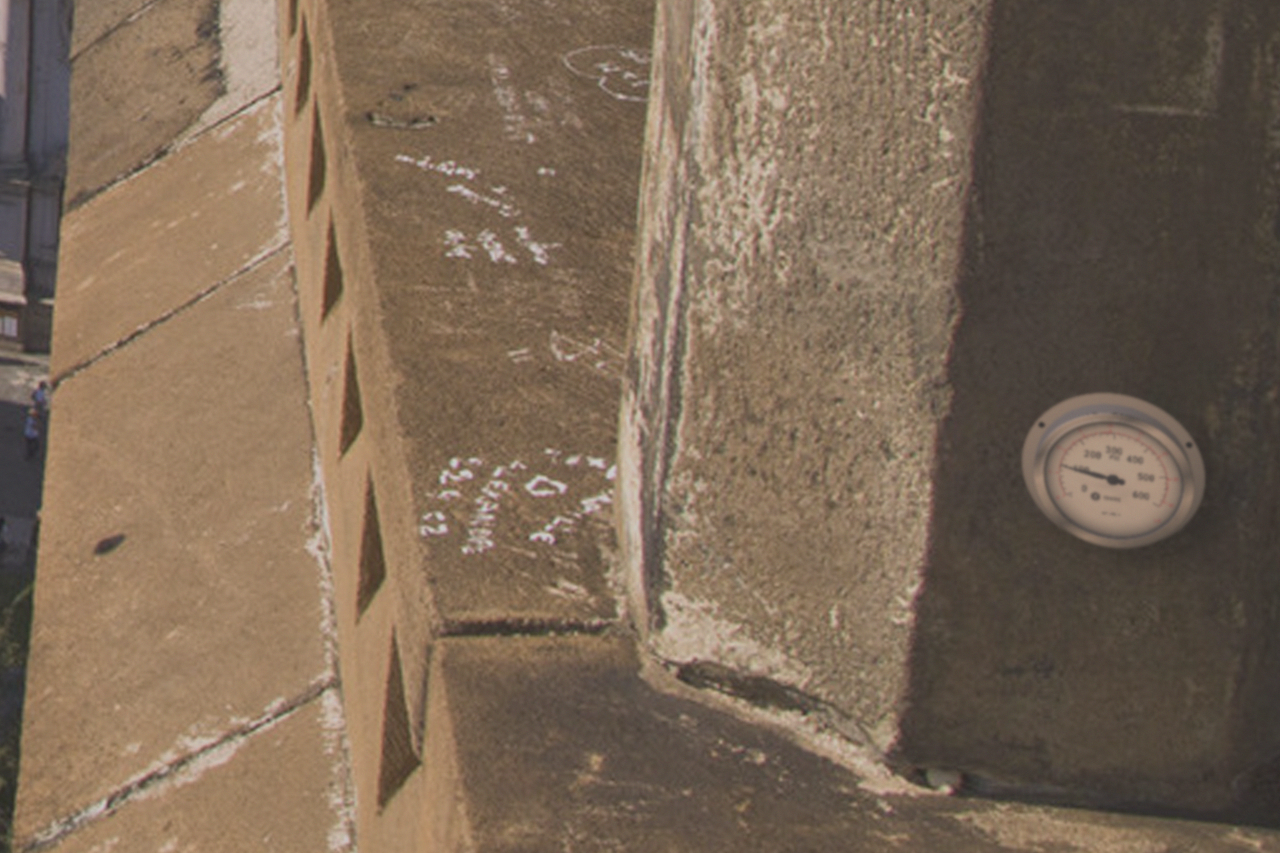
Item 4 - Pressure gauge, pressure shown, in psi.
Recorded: 100 psi
